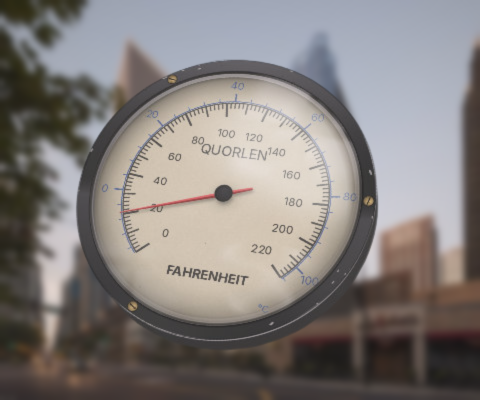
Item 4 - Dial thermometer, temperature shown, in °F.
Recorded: 20 °F
